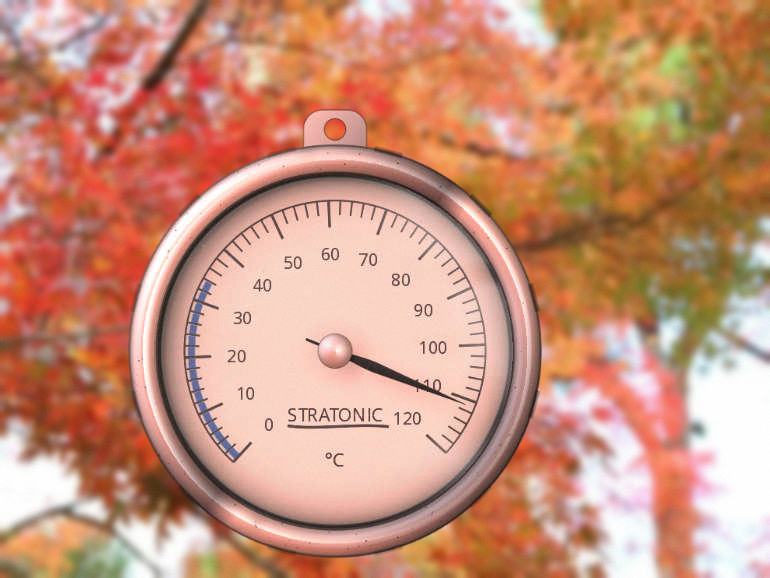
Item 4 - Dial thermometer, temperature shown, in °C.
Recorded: 111 °C
